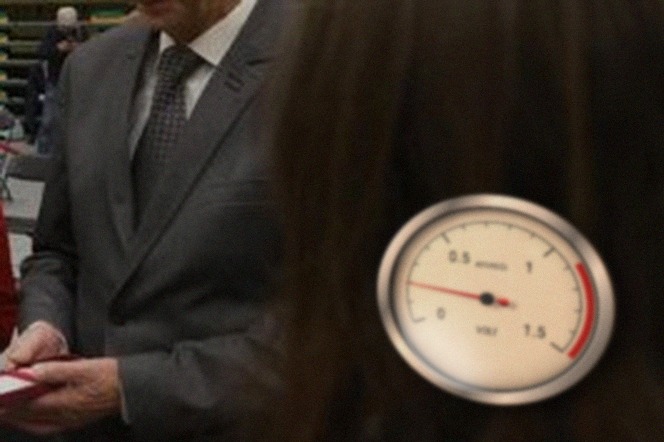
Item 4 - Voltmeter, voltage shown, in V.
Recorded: 0.2 V
